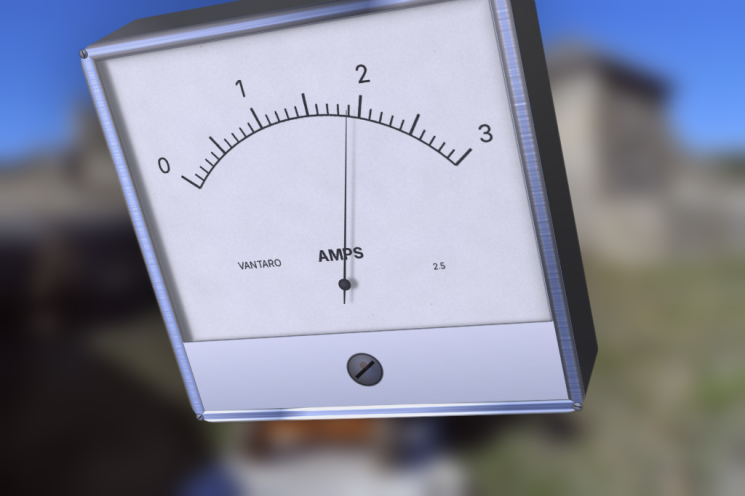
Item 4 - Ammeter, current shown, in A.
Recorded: 1.9 A
